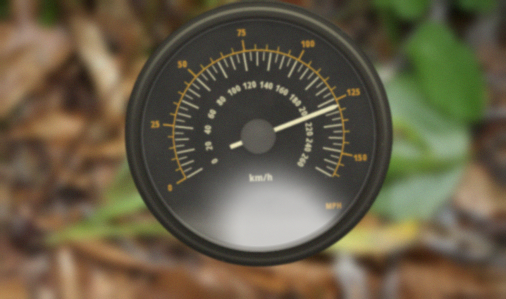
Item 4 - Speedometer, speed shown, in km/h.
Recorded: 205 km/h
